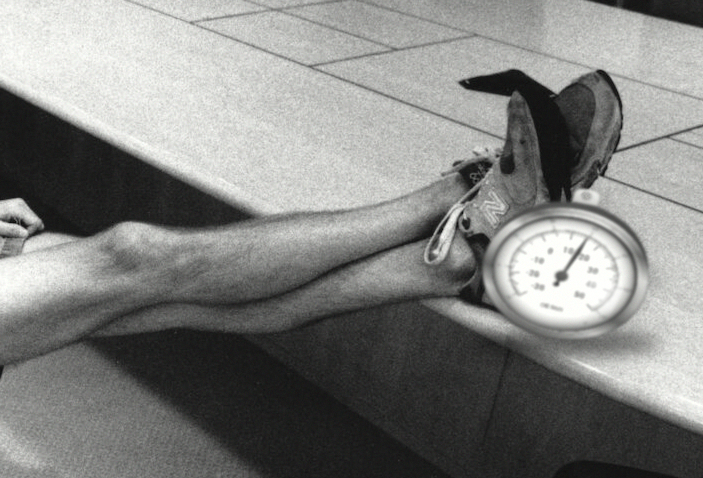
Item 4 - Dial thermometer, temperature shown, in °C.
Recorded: 15 °C
